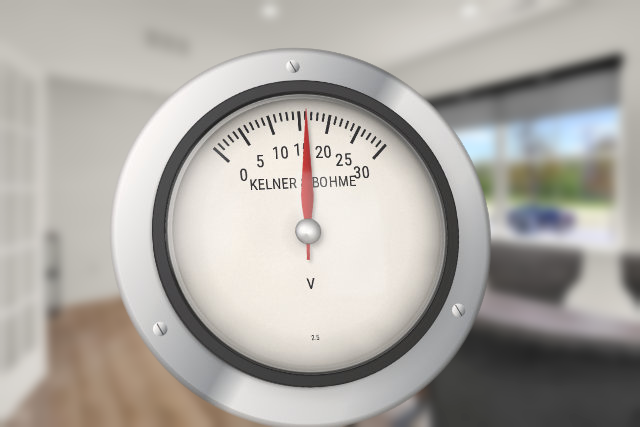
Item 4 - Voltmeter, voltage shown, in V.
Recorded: 16 V
